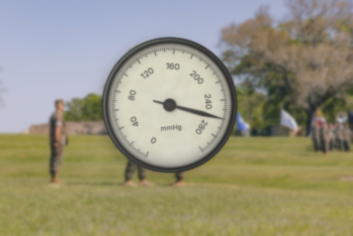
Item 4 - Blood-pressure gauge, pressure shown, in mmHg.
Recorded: 260 mmHg
